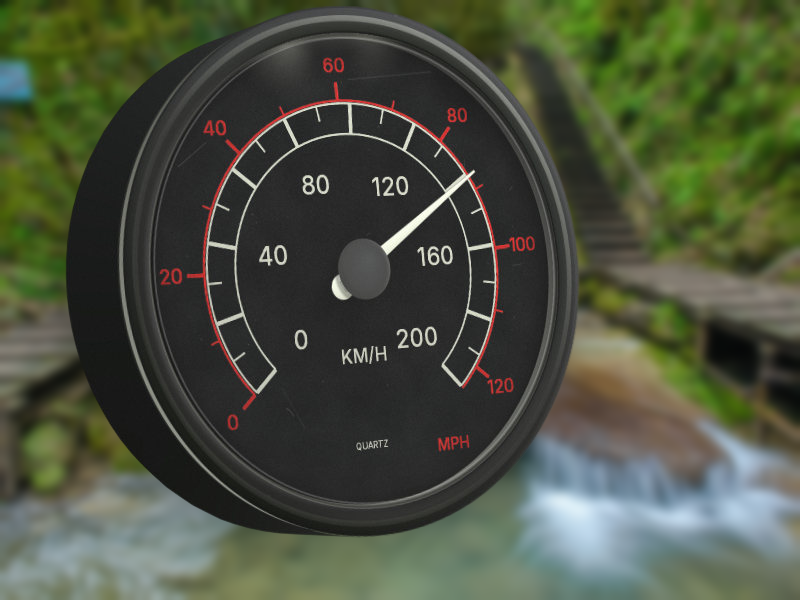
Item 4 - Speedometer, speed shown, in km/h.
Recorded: 140 km/h
